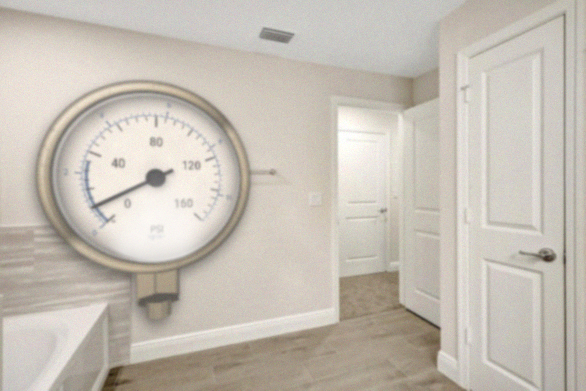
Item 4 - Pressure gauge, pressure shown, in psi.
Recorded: 10 psi
